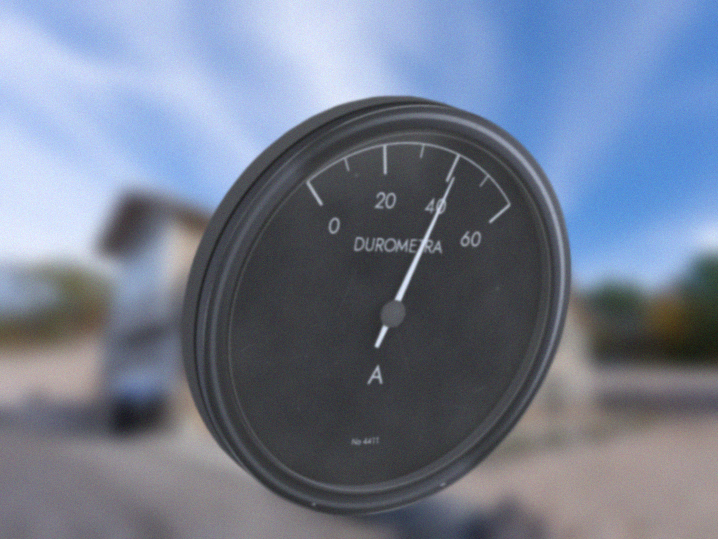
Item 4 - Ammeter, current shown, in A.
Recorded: 40 A
